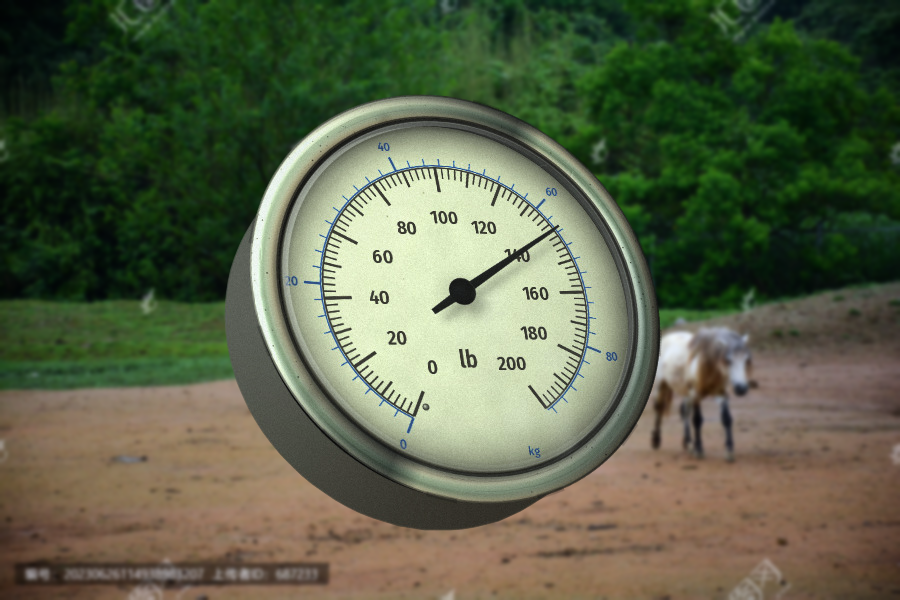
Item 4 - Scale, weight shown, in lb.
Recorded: 140 lb
